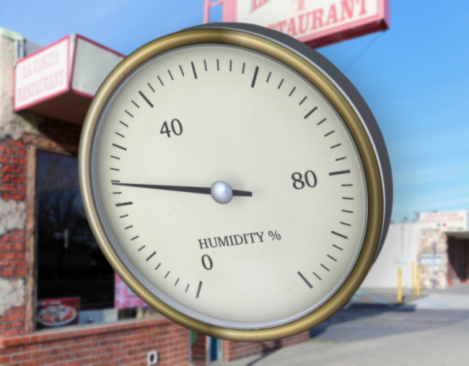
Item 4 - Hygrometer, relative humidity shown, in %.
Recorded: 24 %
